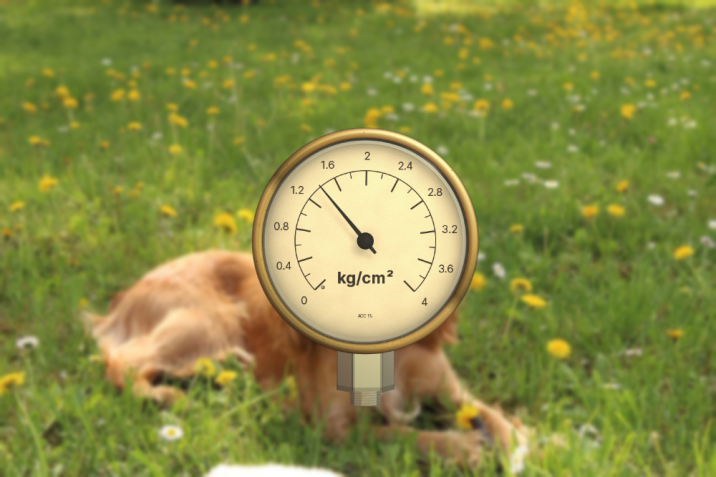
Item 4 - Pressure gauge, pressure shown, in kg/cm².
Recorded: 1.4 kg/cm²
